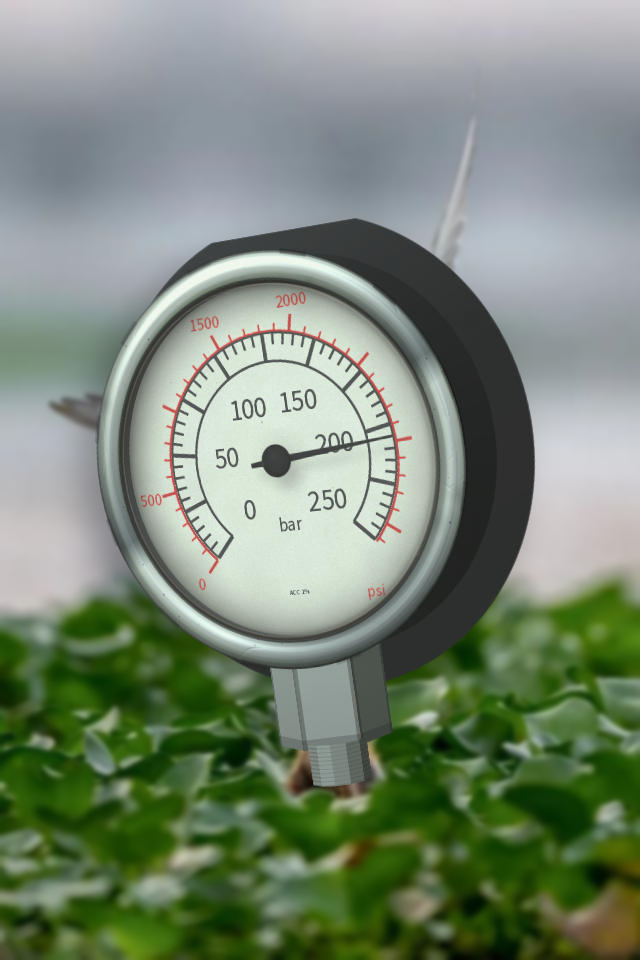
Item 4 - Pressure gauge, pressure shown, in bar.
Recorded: 205 bar
